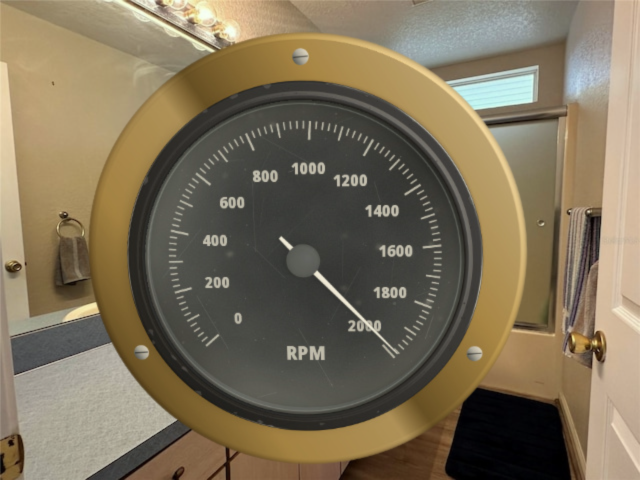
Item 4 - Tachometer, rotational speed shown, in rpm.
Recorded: 1980 rpm
